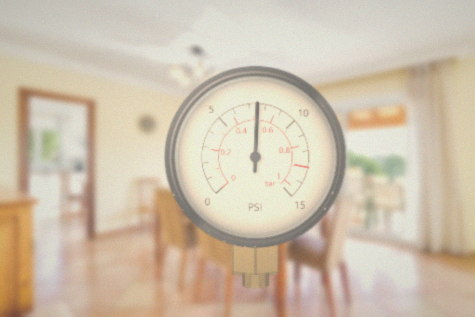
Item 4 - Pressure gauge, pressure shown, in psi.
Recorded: 7.5 psi
